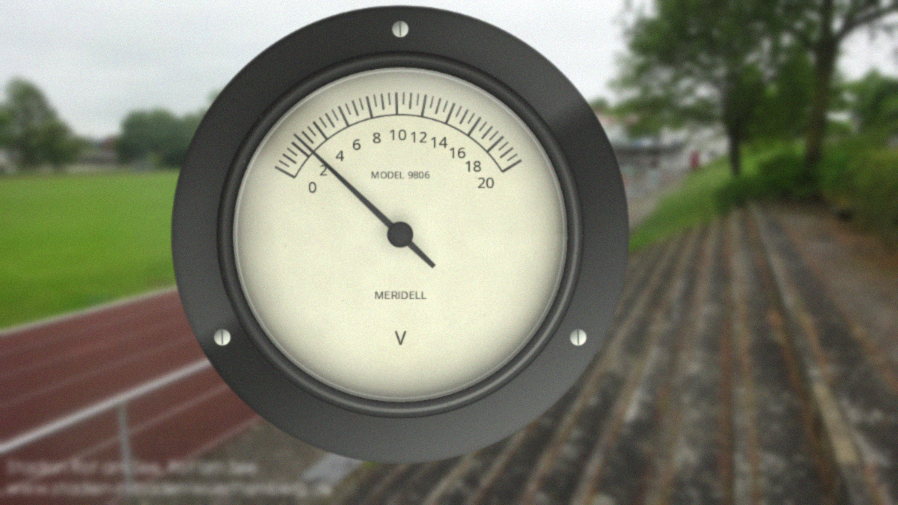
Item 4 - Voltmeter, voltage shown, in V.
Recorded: 2.5 V
